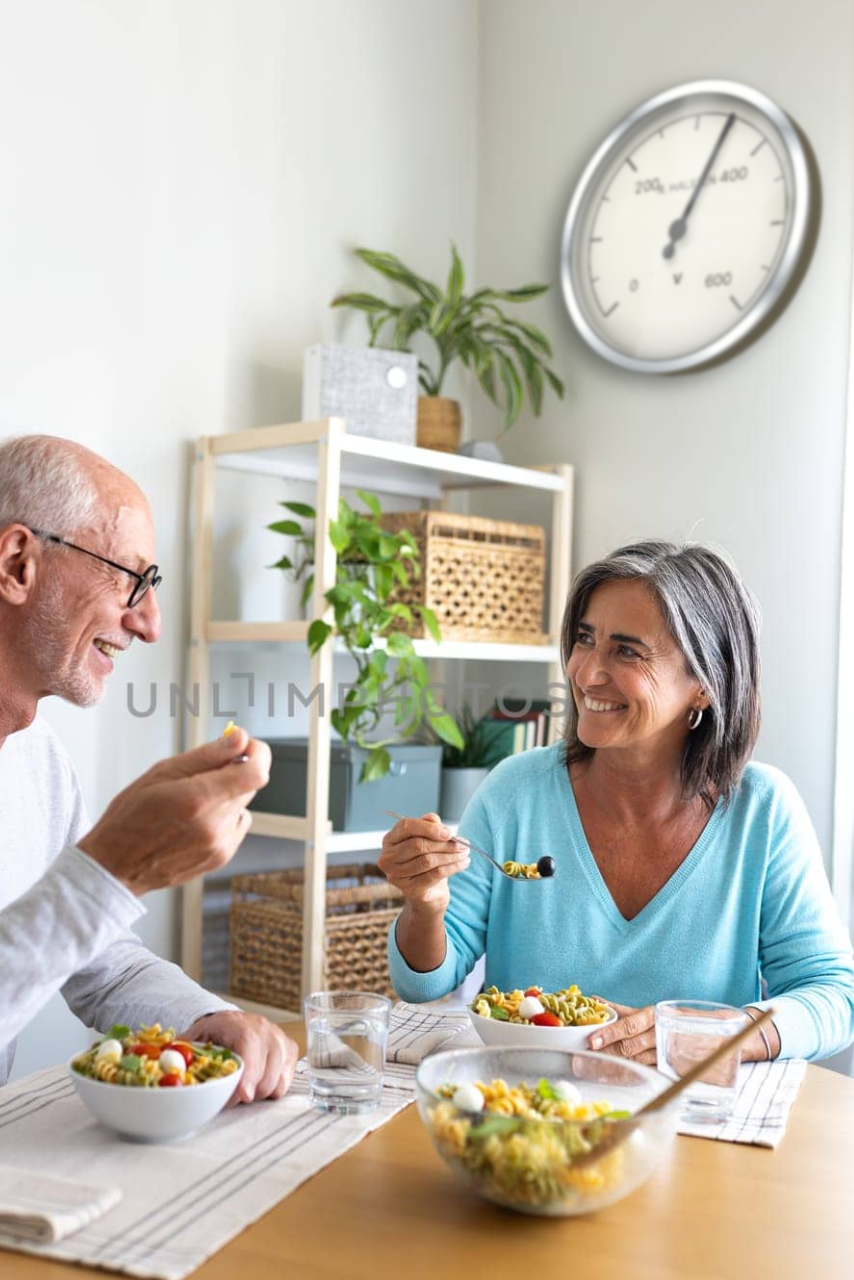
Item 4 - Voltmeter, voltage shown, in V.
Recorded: 350 V
